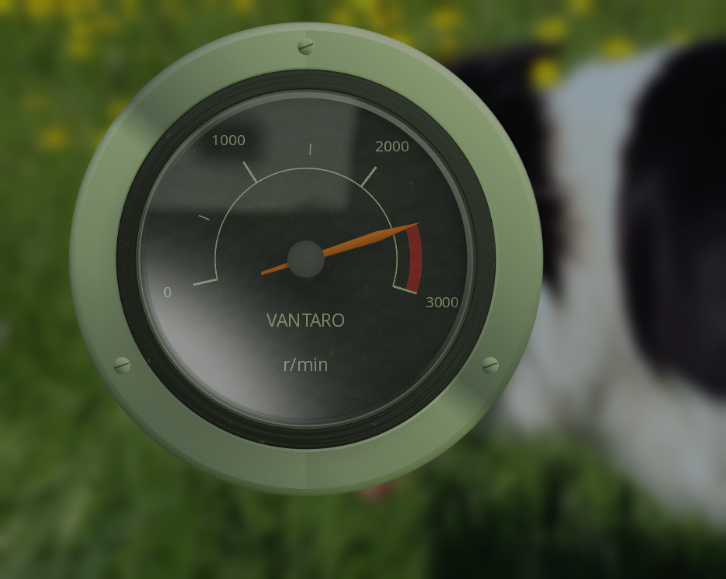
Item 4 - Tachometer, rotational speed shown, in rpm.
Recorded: 2500 rpm
